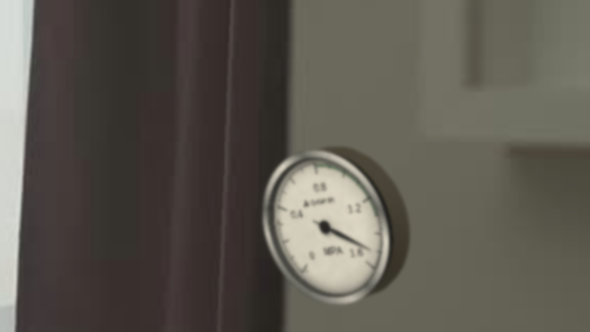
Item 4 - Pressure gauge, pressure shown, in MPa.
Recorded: 1.5 MPa
